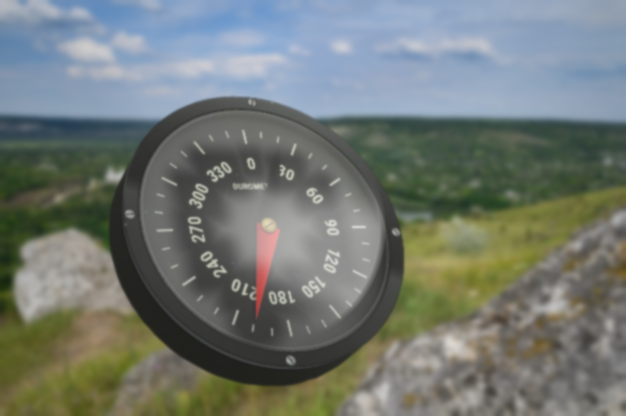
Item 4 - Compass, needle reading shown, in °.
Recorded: 200 °
